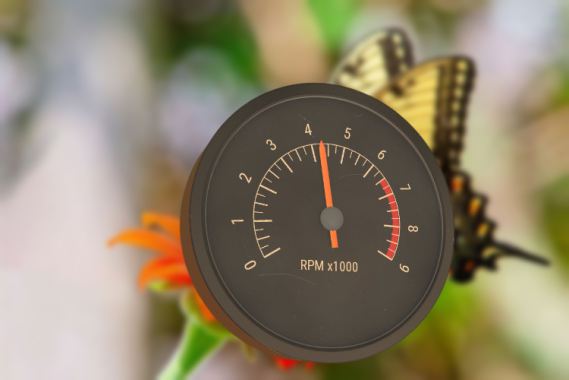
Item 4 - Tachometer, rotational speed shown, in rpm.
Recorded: 4250 rpm
